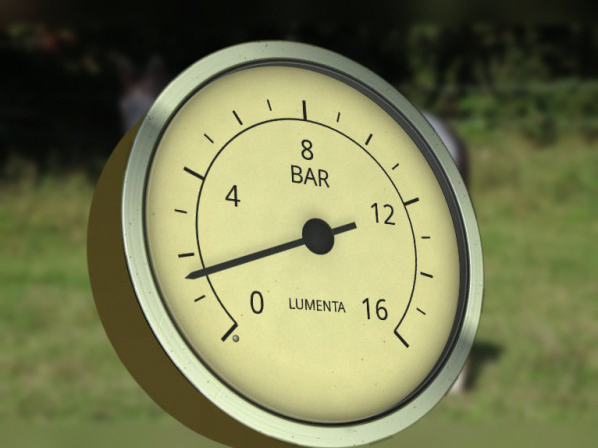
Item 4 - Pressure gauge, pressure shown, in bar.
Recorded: 1.5 bar
